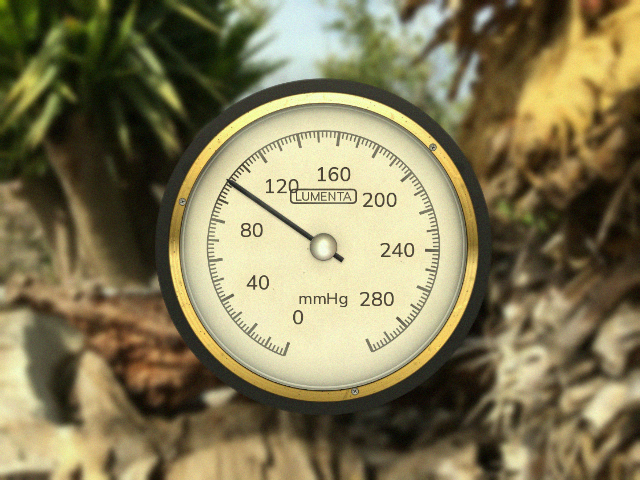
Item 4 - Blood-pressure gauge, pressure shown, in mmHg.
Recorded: 100 mmHg
